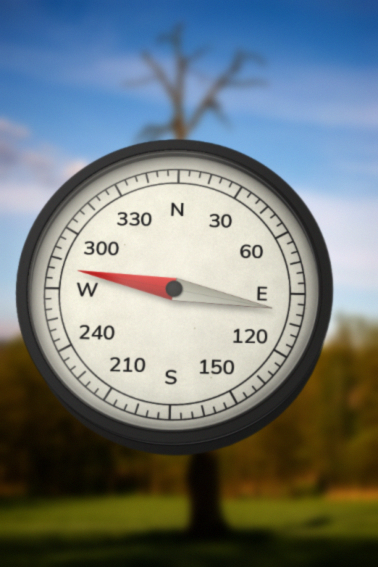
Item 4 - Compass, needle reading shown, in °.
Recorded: 280 °
